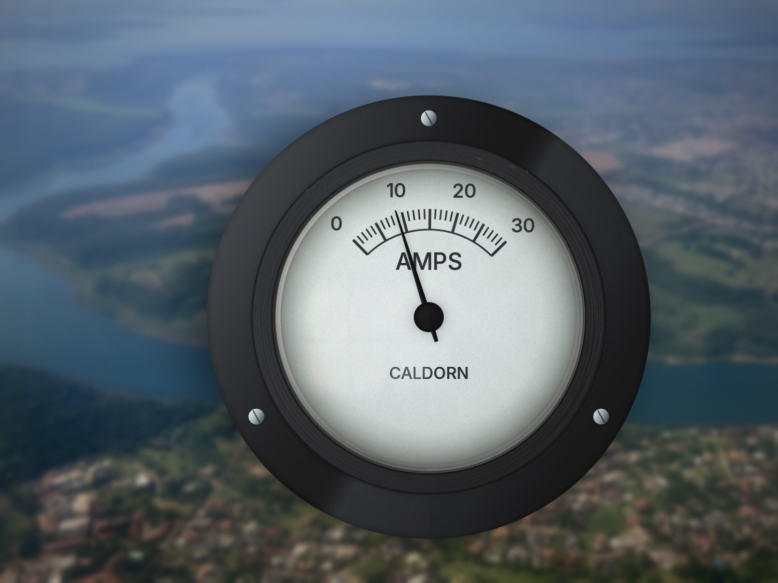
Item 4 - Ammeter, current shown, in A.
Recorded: 9 A
